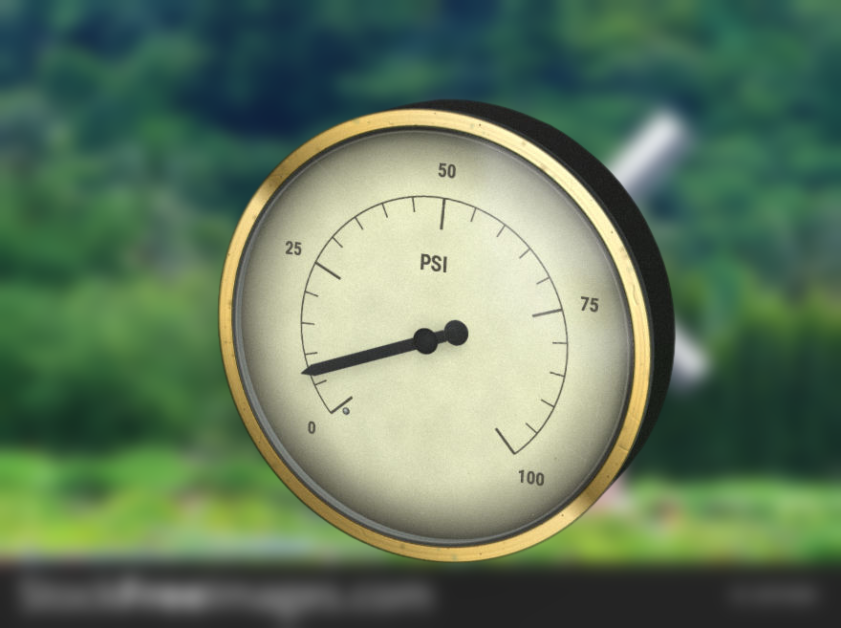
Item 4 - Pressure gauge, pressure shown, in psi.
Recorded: 7.5 psi
